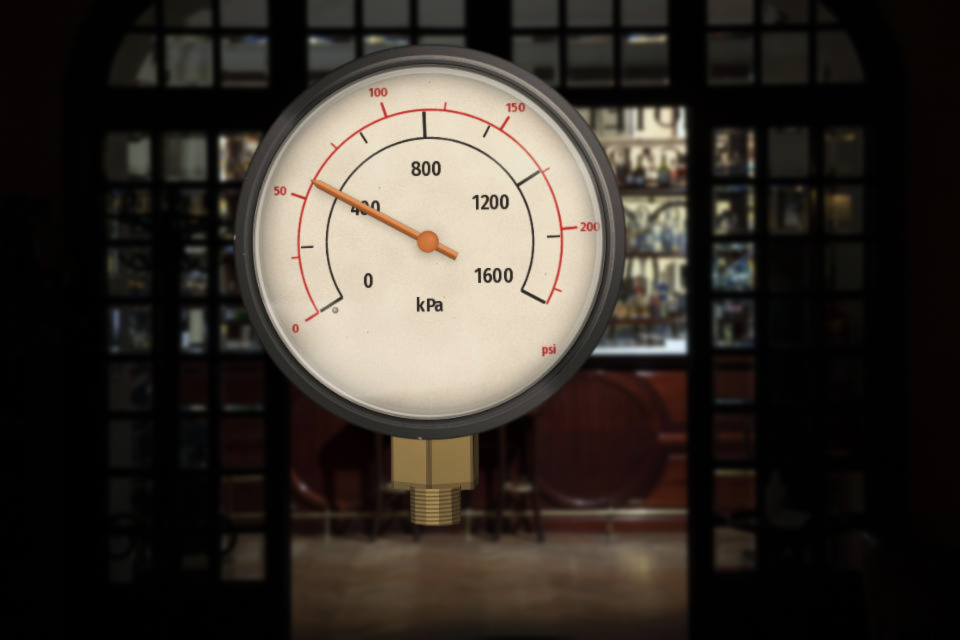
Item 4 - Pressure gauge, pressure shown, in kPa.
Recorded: 400 kPa
